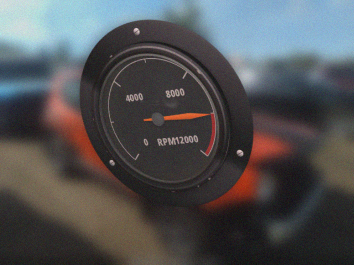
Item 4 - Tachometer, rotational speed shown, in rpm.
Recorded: 10000 rpm
